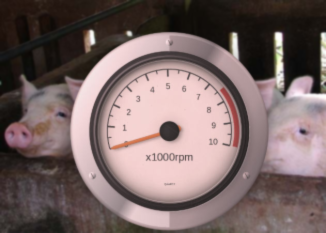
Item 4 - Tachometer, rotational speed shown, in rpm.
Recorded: 0 rpm
